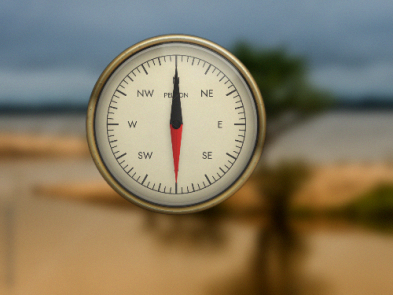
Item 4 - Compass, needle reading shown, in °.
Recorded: 180 °
